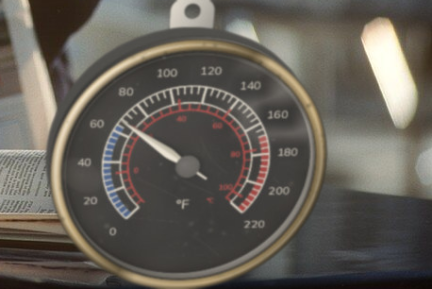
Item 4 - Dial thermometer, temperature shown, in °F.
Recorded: 68 °F
